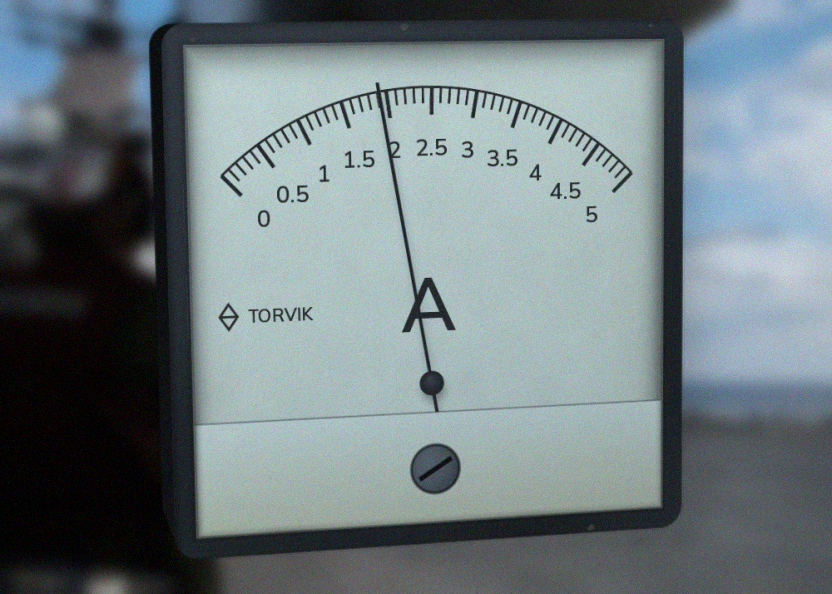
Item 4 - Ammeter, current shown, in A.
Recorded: 1.9 A
